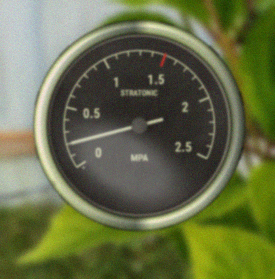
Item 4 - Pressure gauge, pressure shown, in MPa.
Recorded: 0.2 MPa
